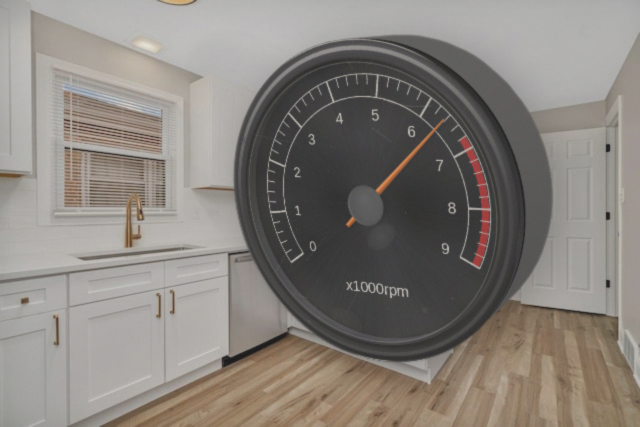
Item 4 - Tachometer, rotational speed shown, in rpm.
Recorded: 6400 rpm
